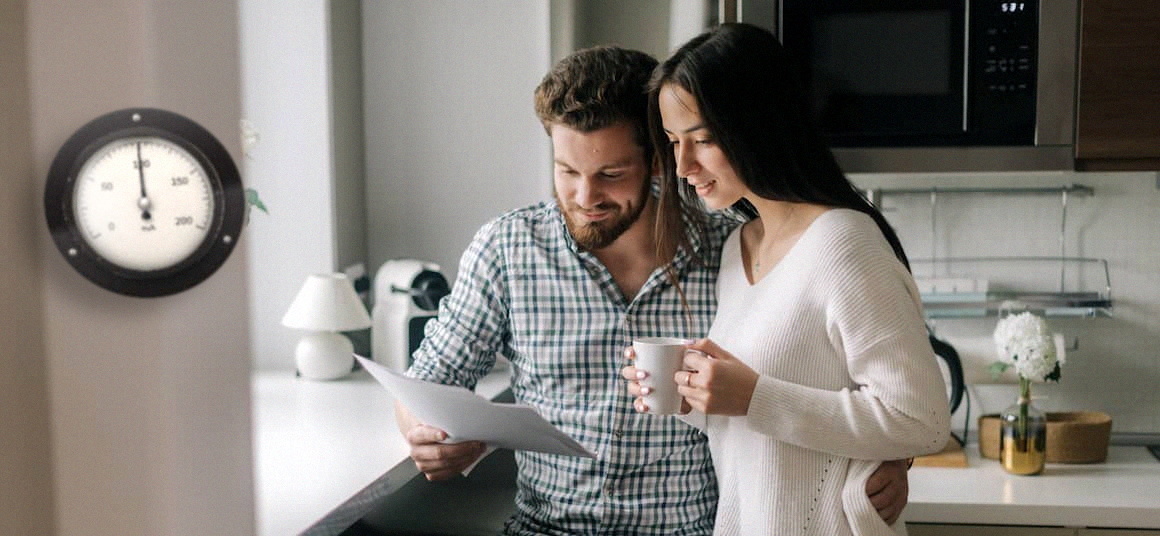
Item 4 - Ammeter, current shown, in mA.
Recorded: 100 mA
